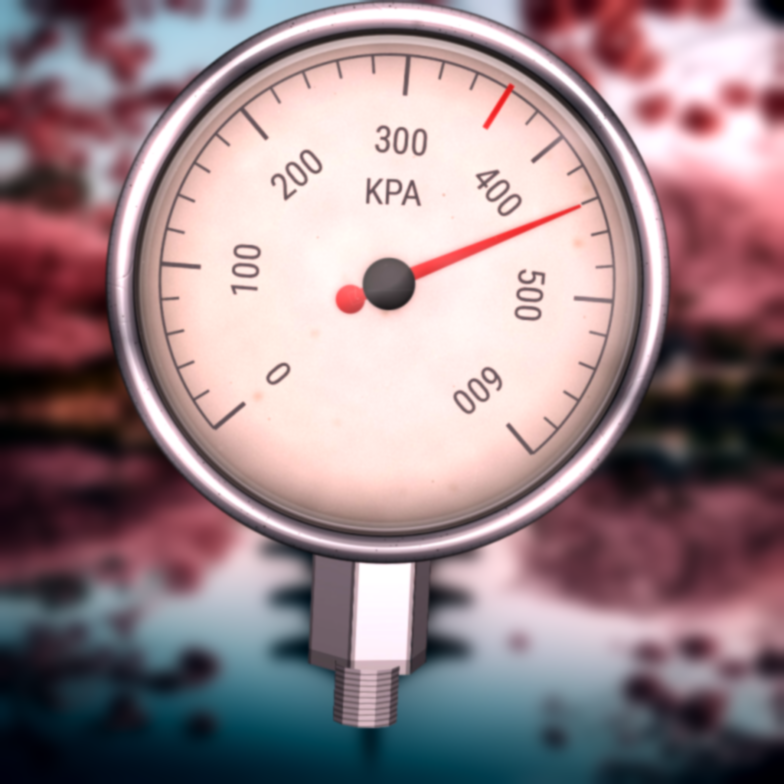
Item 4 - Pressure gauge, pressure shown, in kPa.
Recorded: 440 kPa
